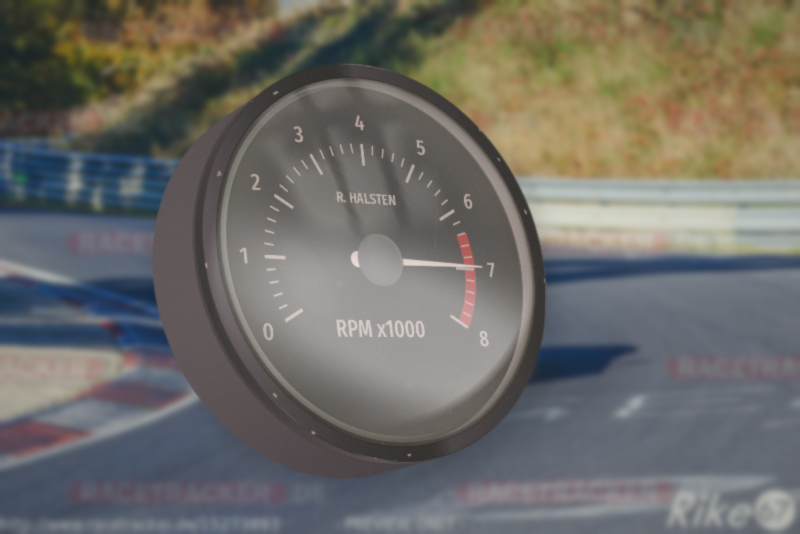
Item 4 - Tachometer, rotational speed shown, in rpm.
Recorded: 7000 rpm
